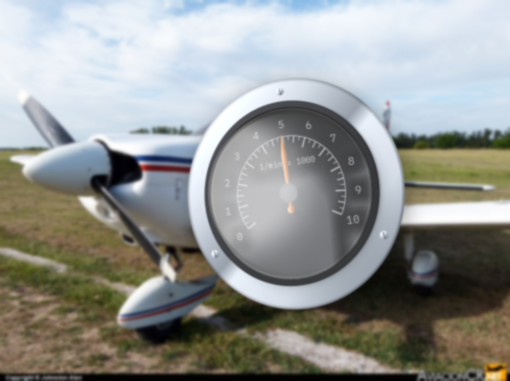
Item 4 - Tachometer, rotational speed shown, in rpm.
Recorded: 5000 rpm
